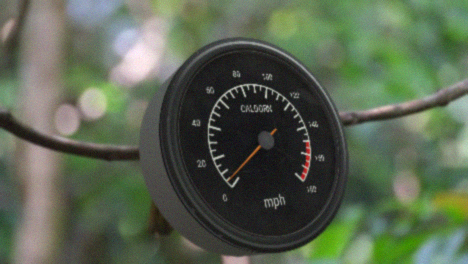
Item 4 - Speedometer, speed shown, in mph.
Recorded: 5 mph
